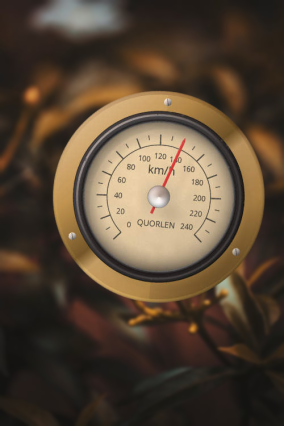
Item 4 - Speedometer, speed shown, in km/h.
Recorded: 140 km/h
